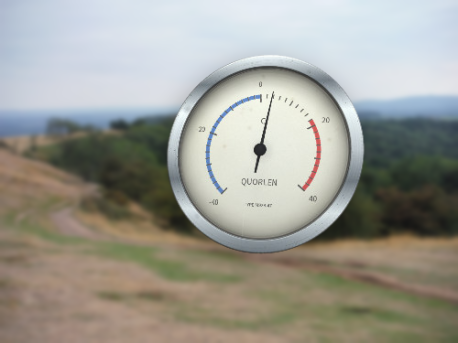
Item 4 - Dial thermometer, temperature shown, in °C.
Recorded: 4 °C
